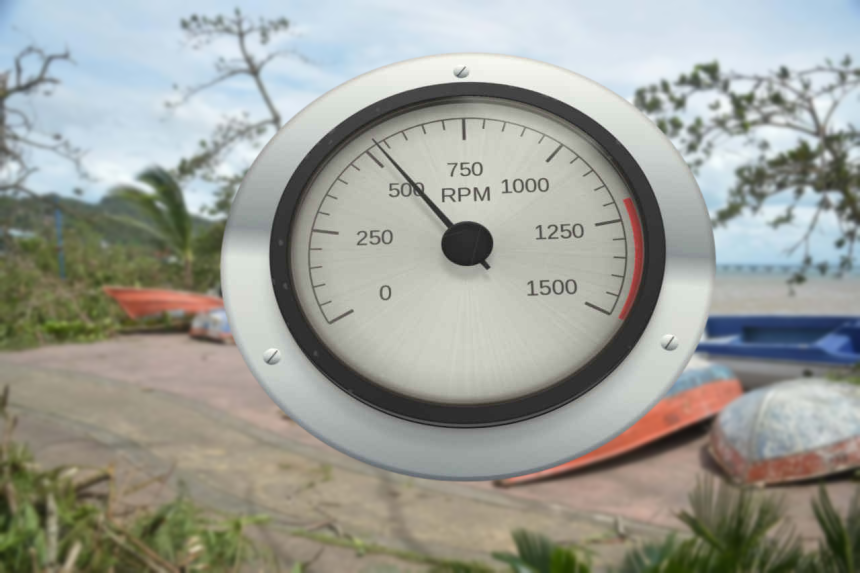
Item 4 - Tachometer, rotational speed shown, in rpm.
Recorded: 525 rpm
